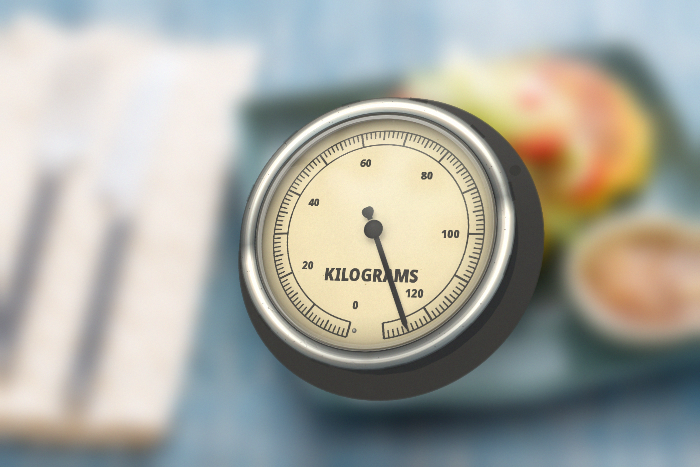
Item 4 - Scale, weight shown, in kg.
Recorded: 125 kg
